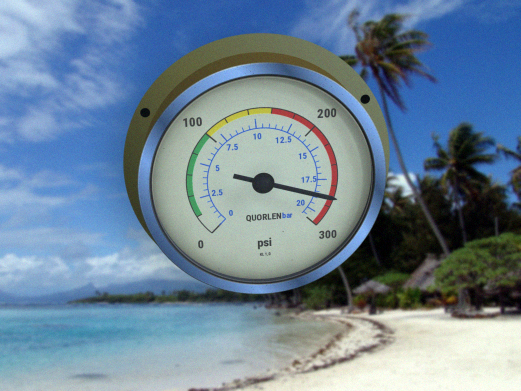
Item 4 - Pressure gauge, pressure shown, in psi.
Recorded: 270 psi
